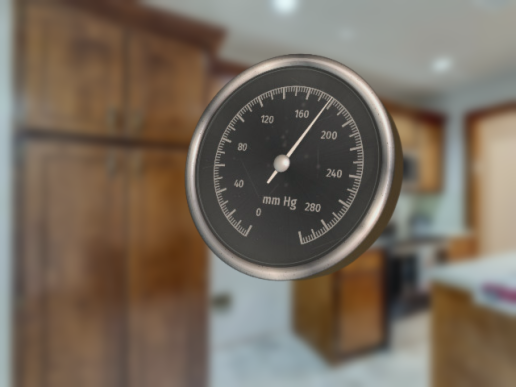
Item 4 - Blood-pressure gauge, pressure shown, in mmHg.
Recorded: 180 mmHg
